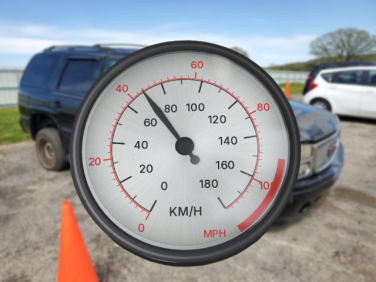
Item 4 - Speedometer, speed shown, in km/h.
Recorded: 70 km/h
